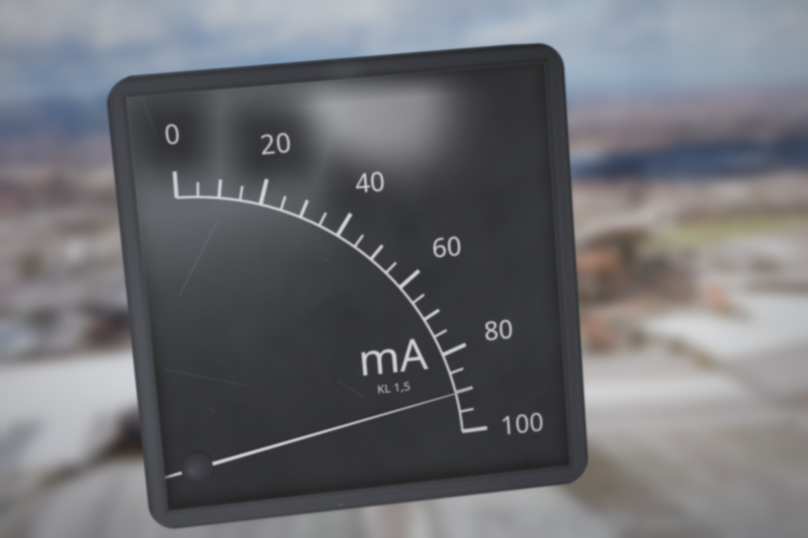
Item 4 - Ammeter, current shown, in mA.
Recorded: 90 mA
